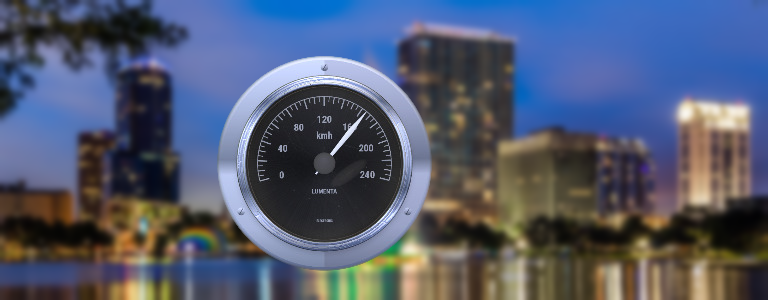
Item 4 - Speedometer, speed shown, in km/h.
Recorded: 165 km/h
